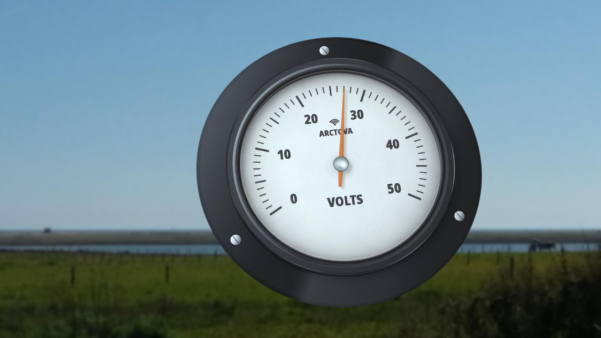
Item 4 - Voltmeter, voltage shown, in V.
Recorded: 27 V
